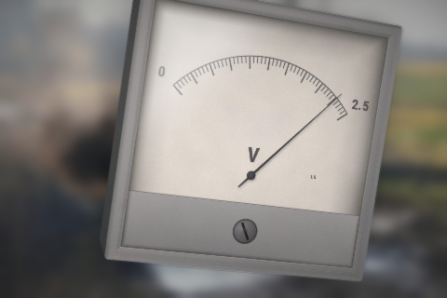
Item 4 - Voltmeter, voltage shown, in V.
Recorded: 2.25 V
